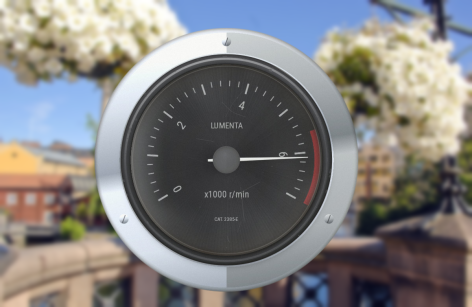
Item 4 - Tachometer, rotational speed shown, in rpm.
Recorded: 6100 rpm
